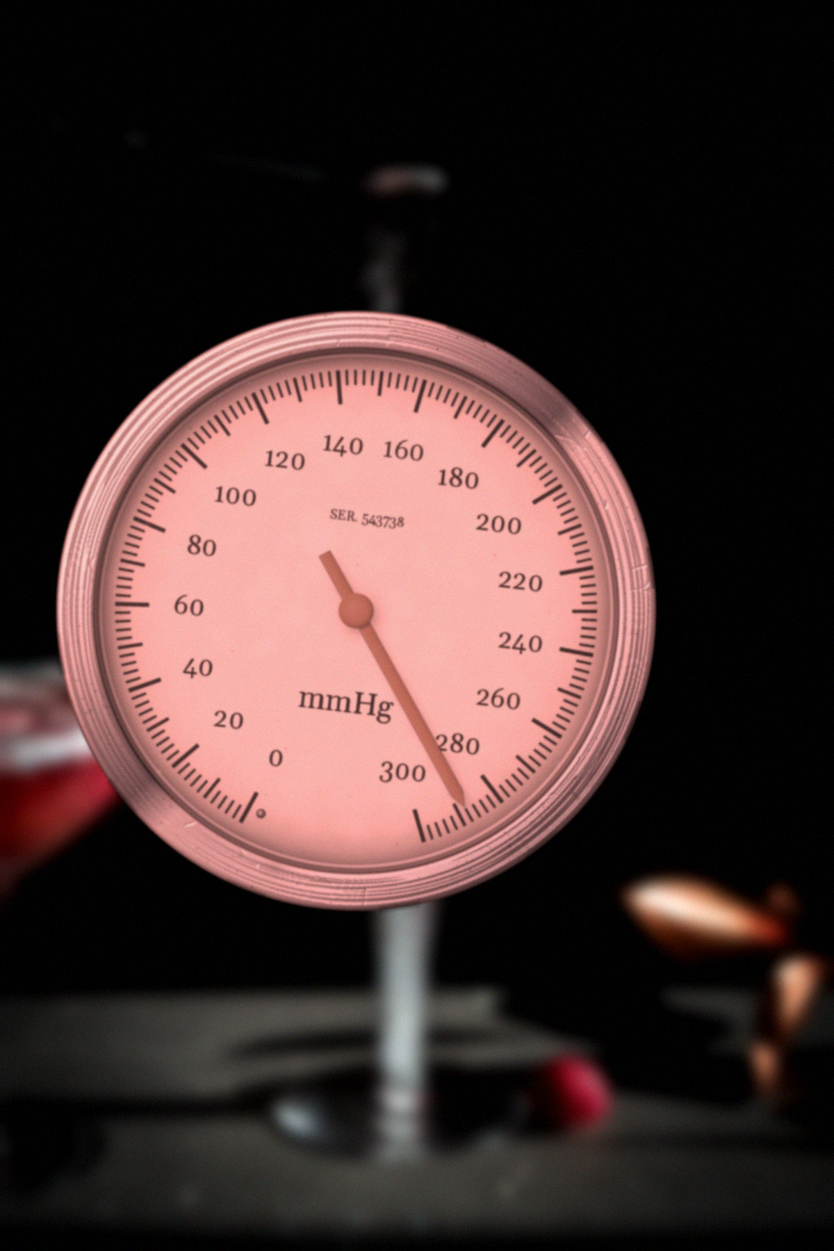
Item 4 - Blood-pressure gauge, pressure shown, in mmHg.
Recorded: 288 mmHg
